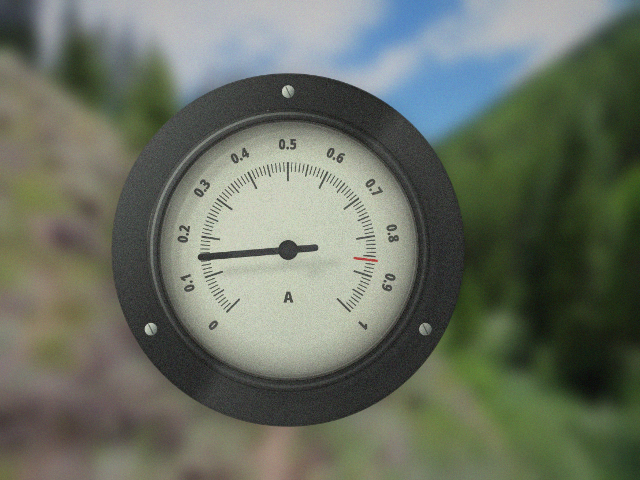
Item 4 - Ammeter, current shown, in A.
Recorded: 0.15 A
